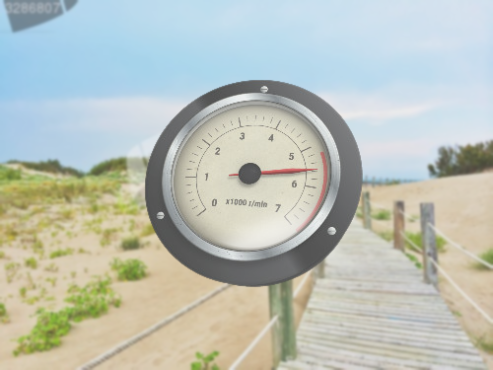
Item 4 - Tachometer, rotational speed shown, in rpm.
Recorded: 5600 rpm
